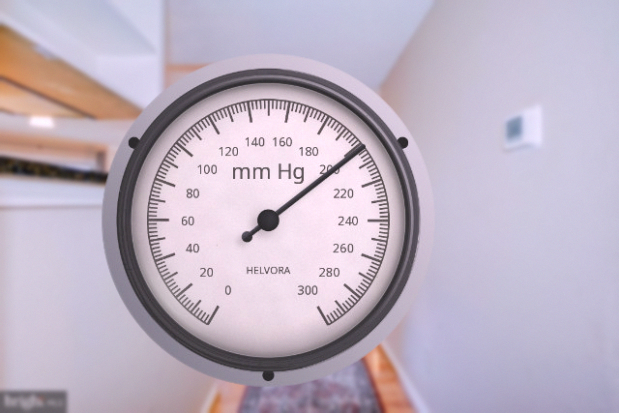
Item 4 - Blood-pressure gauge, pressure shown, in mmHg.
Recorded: 202 mmHg
